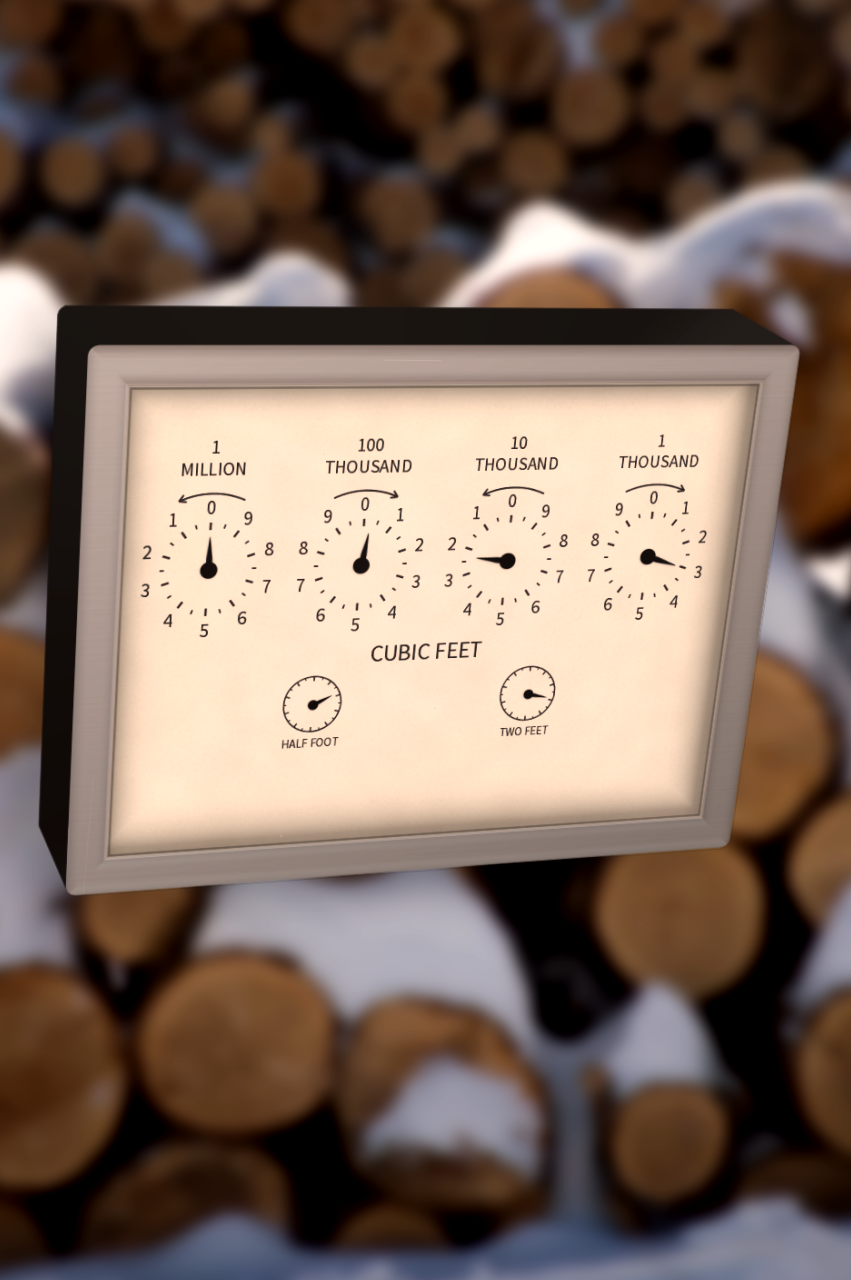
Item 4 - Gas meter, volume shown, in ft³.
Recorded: 2300 ft³
